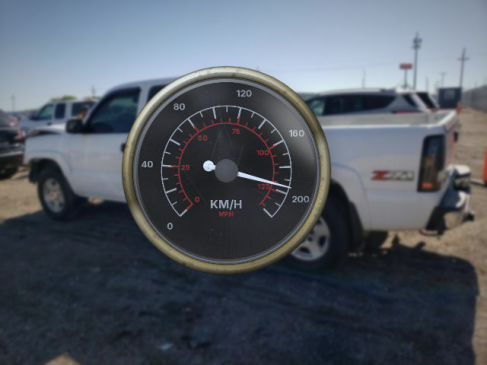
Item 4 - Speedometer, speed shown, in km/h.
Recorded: 195 km/h
